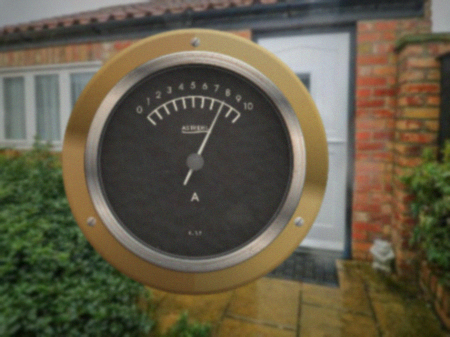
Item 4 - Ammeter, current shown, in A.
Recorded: 8 A
